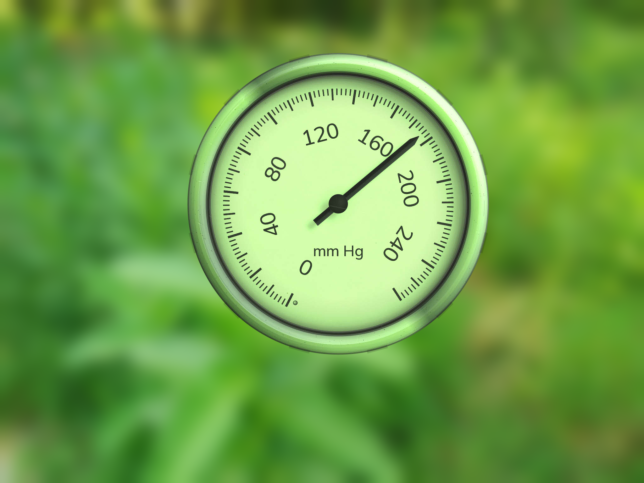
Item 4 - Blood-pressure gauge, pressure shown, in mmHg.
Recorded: 176 mmHg
